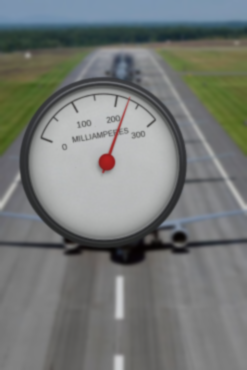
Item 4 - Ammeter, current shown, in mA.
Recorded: 225 mA
